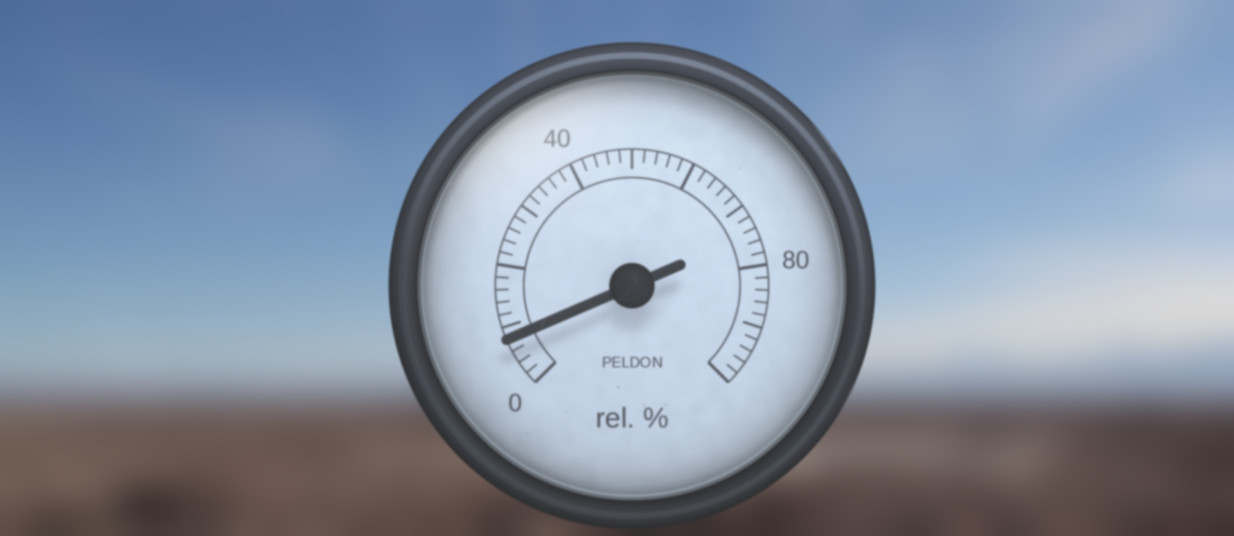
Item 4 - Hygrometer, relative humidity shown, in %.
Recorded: 8 %
